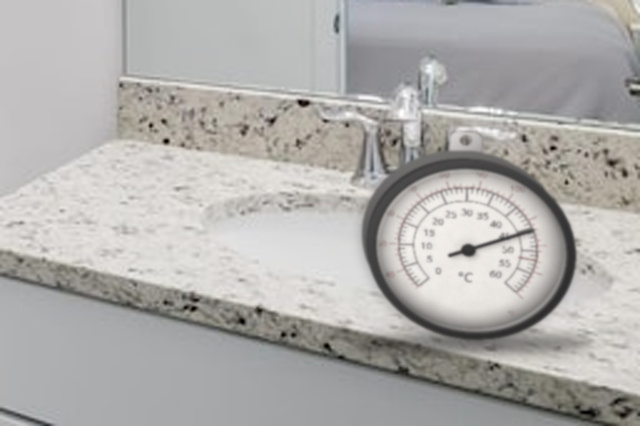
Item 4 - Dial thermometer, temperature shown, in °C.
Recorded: 45 °C
